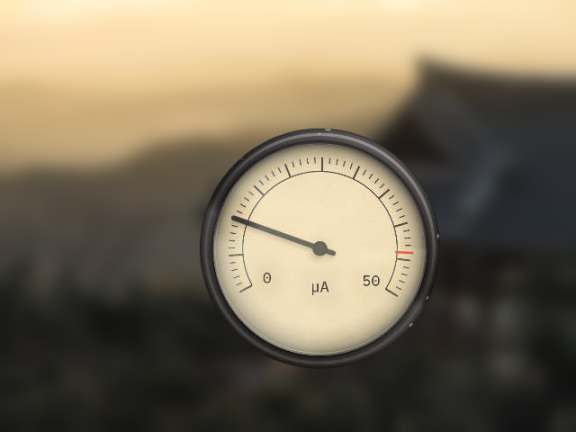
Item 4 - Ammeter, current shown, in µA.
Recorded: 10 µA
